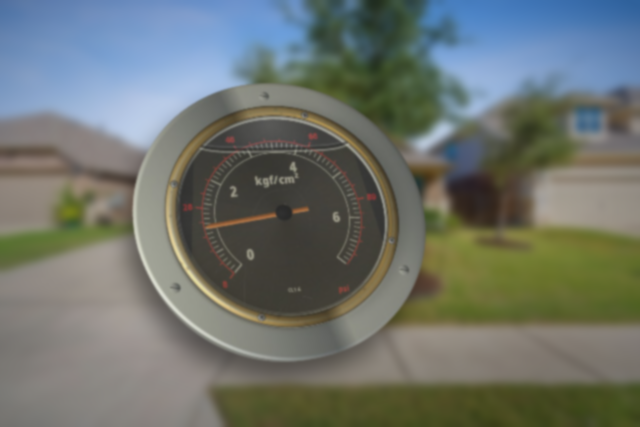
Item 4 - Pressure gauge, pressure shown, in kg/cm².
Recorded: 1 kg/cm²
